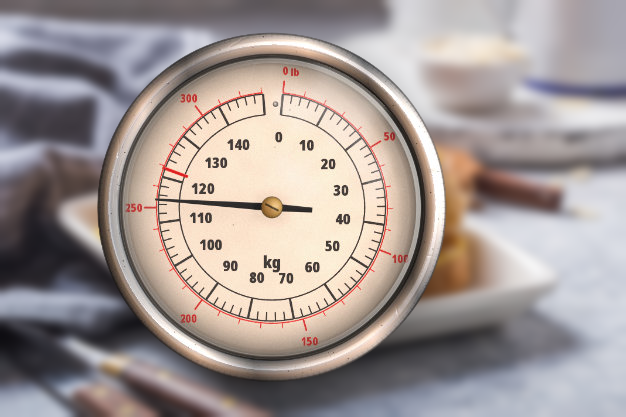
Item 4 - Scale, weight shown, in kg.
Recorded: 115 kg
